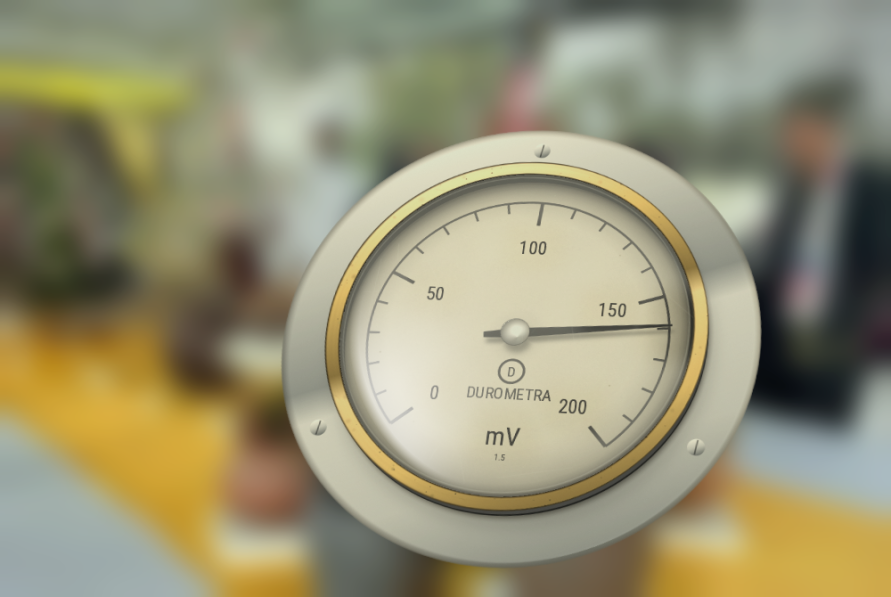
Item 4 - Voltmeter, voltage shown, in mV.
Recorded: 160 mV
